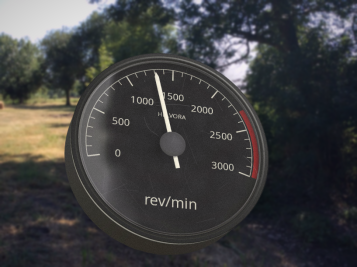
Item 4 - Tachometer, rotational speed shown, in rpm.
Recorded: 1300 rpm
